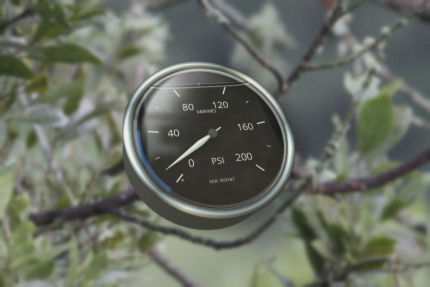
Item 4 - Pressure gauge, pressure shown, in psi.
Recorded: 10 psi
